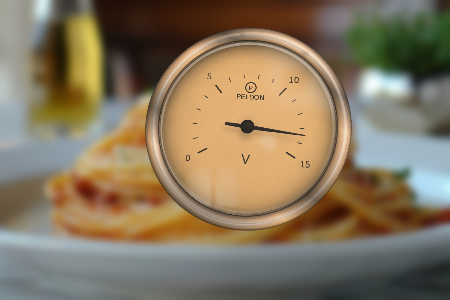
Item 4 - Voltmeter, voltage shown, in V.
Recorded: 13.5 V
